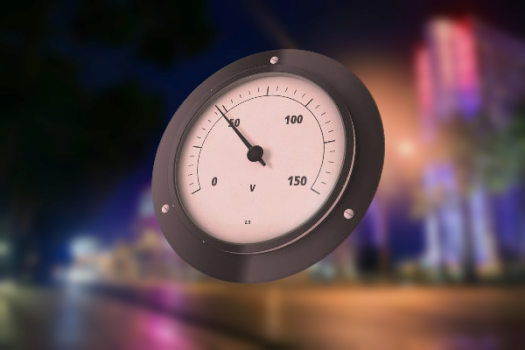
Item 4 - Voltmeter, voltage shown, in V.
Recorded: 47.5 V
